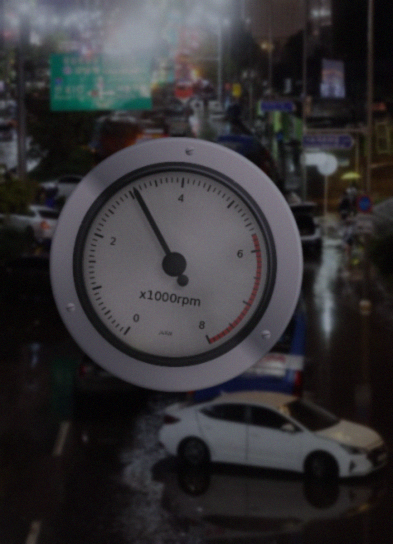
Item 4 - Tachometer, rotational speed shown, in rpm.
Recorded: 3100 rpm
